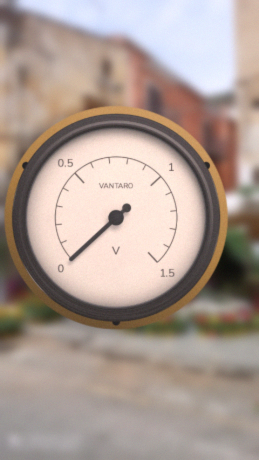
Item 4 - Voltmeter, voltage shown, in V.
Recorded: 0 V
